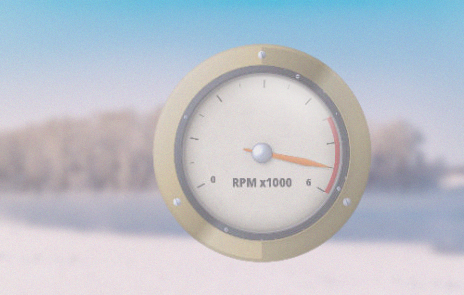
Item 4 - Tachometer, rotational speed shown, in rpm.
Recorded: 5500 rpm
